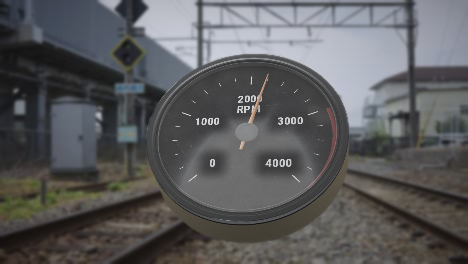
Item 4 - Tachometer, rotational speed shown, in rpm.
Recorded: 2200 rpm
